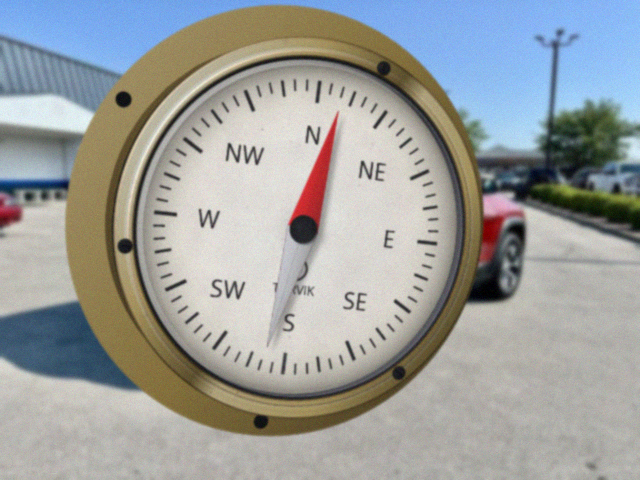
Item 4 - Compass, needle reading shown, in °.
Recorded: 10 °
